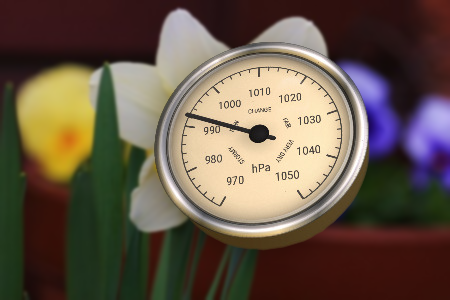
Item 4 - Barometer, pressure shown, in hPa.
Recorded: 992 hPa
